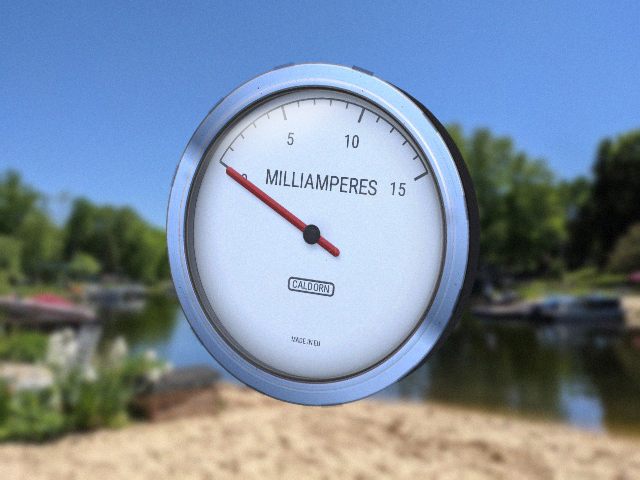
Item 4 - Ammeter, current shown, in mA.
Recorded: 0 mA
